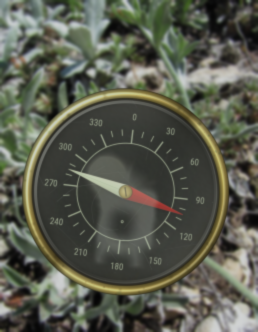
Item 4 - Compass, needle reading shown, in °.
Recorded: 105 °
